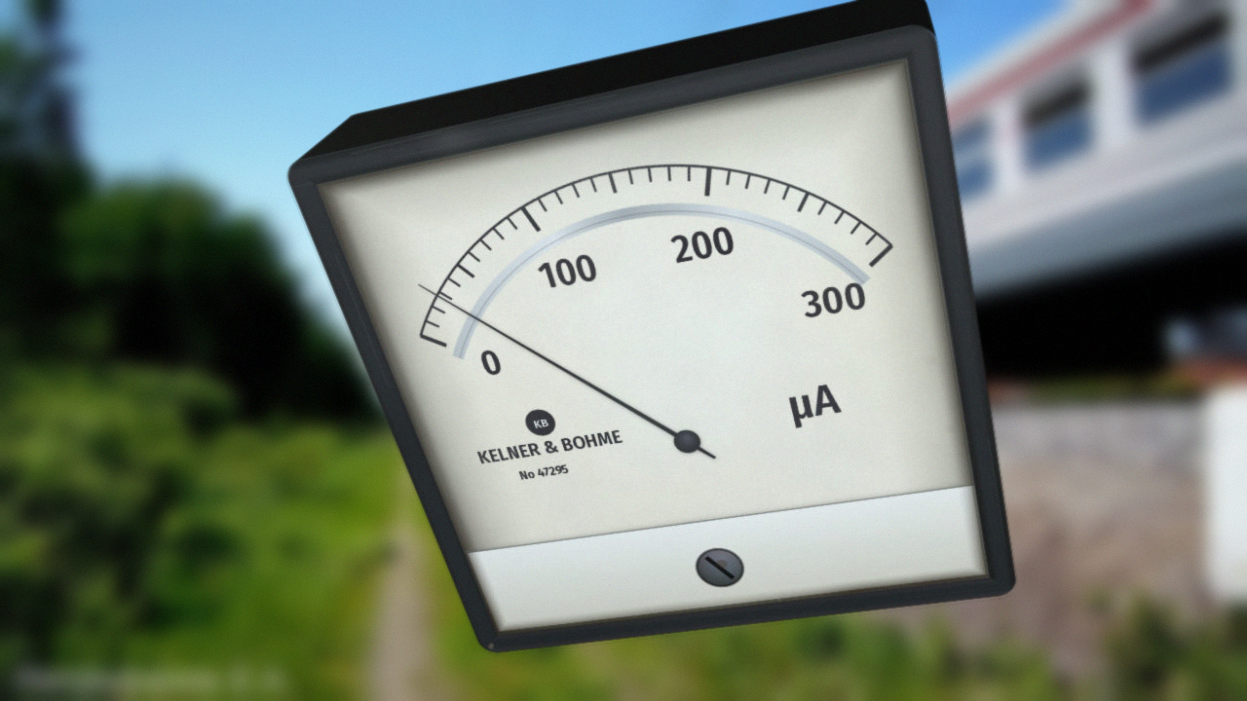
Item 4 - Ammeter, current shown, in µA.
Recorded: 30 µA
